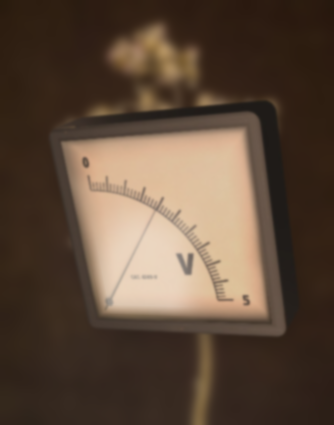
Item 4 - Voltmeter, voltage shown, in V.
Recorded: 2 V
